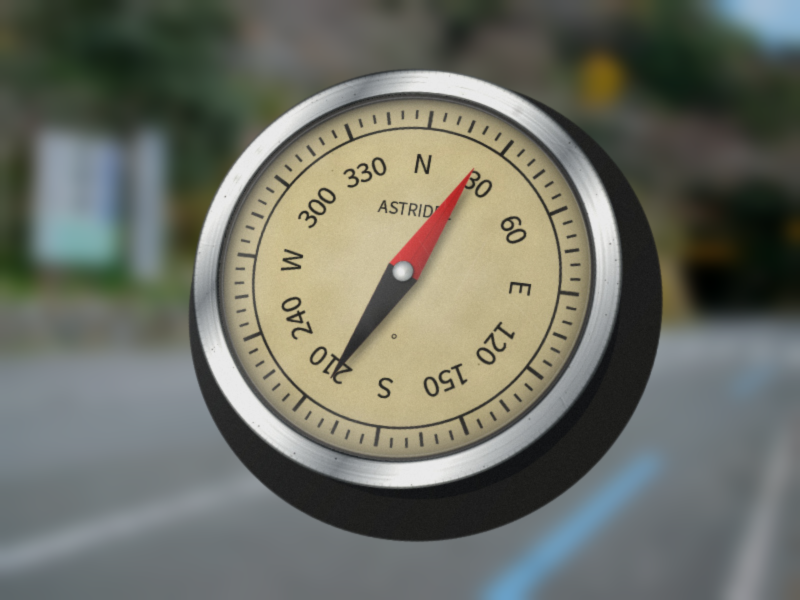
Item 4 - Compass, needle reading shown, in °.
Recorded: 25 °
